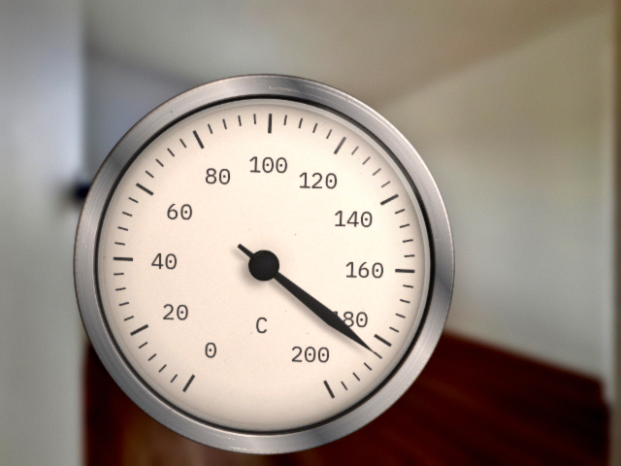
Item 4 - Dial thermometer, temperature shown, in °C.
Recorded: 184 °C
